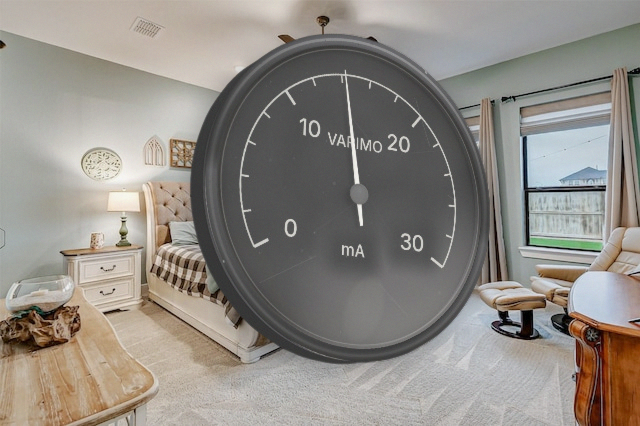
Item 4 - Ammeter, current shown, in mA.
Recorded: 14 mA
